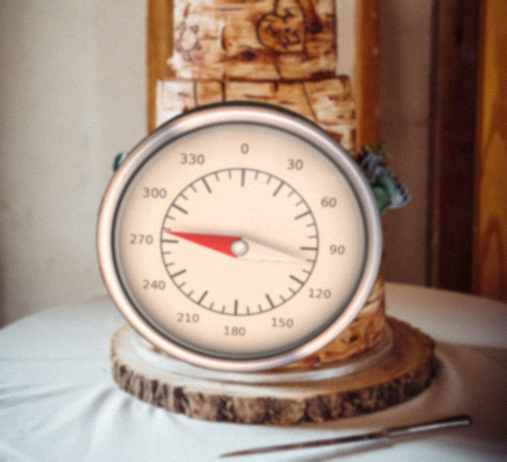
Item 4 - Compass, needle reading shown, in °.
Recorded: 280 °
